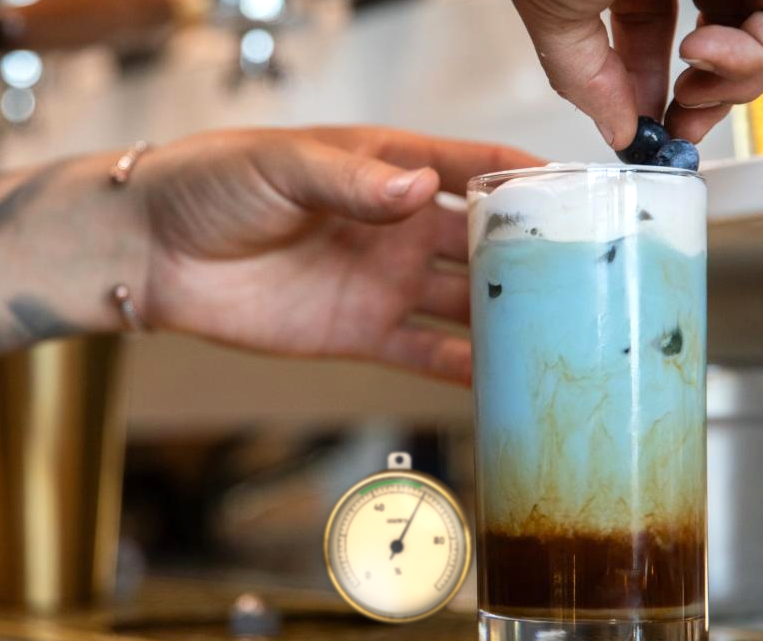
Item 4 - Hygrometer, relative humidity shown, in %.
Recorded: 60 %
